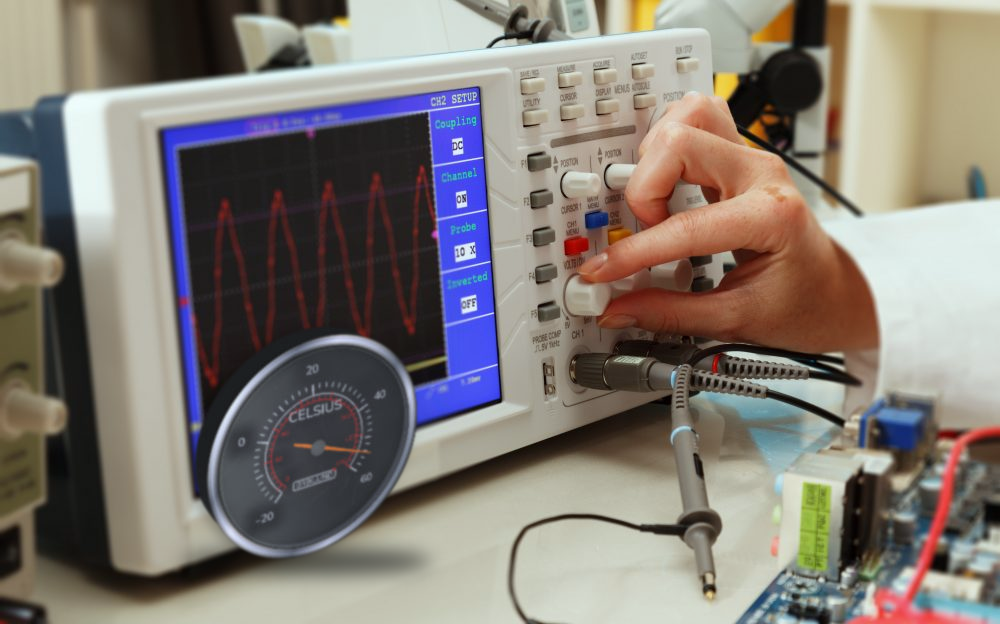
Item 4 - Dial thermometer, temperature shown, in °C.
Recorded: 54 °C
